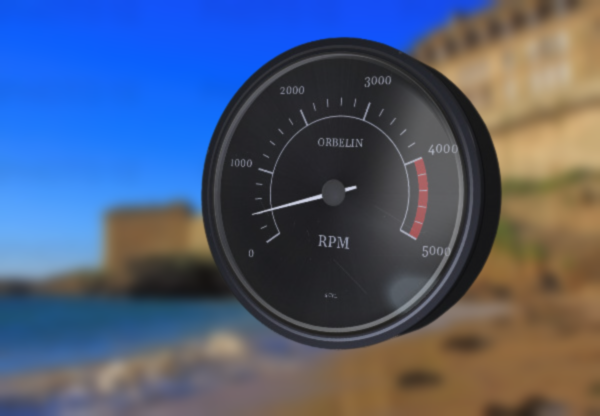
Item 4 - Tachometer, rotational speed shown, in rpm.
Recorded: 400 rpm
